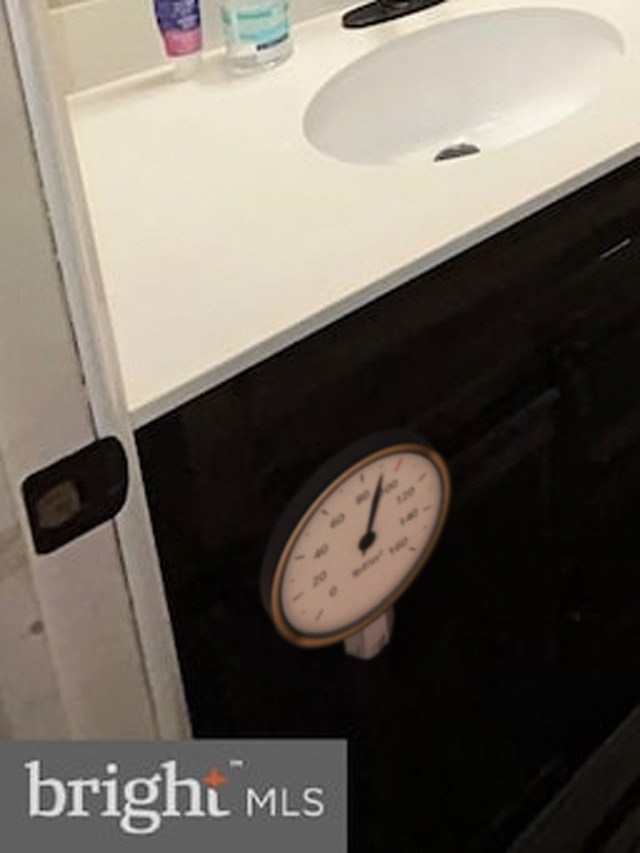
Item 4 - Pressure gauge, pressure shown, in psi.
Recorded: 90 psi
